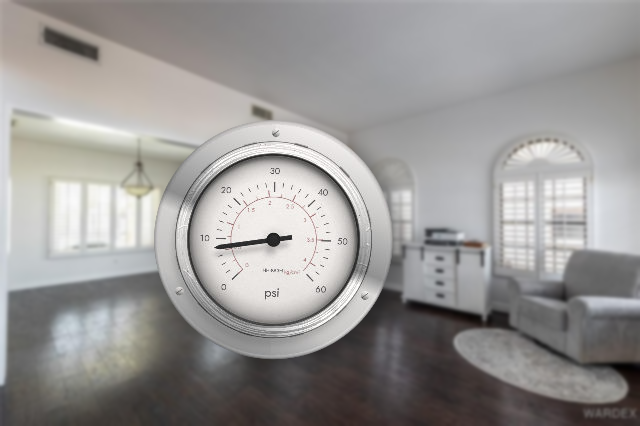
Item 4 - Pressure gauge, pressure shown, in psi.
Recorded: 8 psi
